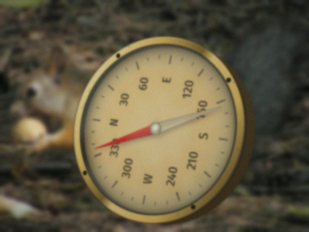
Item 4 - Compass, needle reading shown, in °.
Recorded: 335 °
